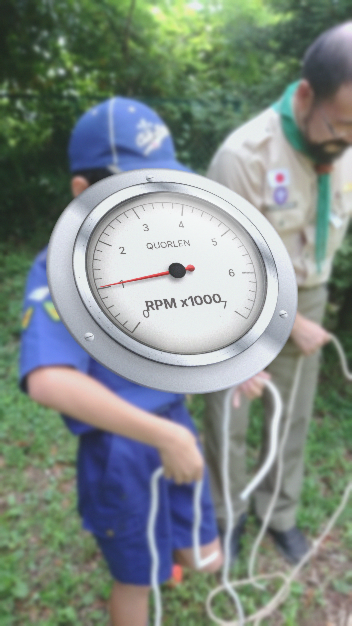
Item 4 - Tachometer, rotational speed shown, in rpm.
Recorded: 1000 rpm
